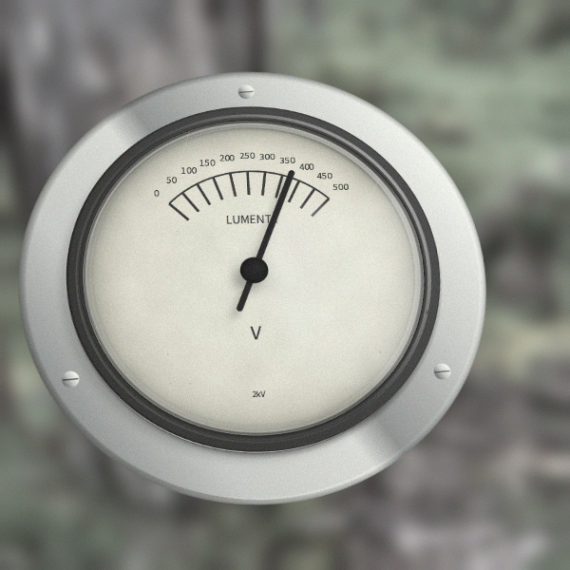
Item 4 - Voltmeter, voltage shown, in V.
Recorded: 375 V
